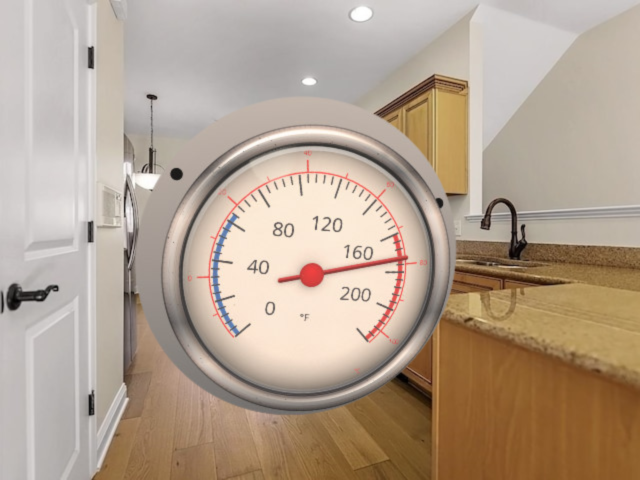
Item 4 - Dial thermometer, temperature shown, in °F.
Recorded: 172 °F
